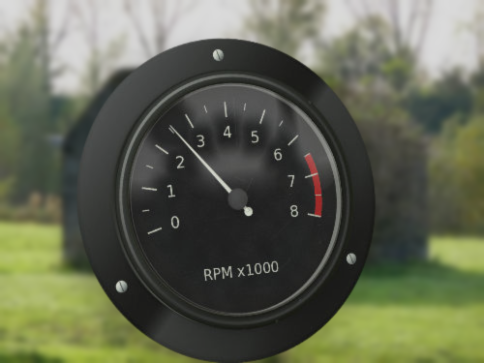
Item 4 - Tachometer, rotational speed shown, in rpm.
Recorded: 2500 rpm
